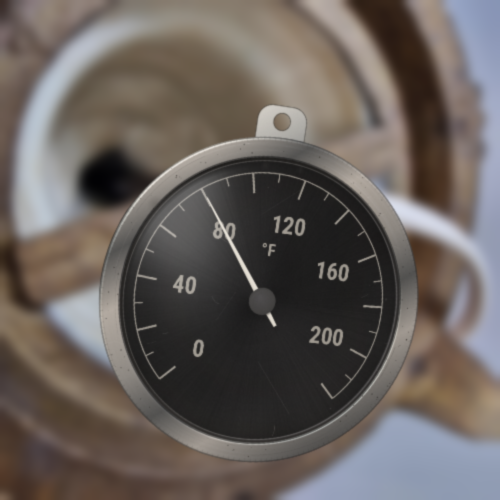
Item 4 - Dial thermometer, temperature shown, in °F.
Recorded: 80 °F
